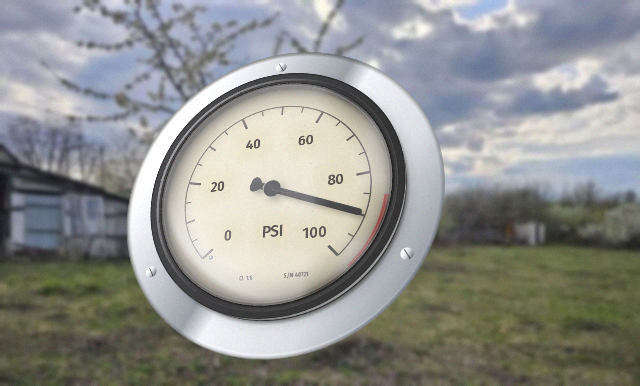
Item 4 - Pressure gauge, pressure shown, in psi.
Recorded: 90 psi
